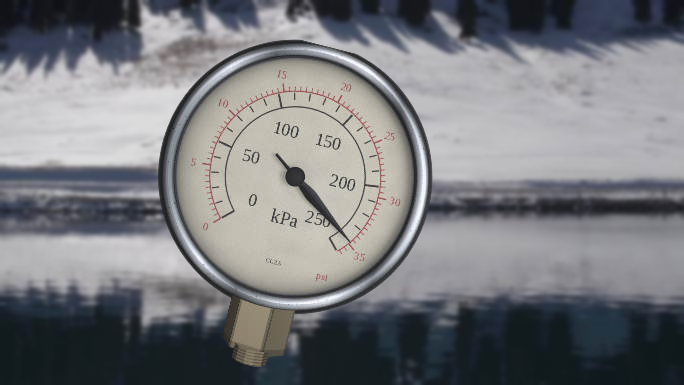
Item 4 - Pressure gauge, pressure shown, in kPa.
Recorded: 240 kPa
